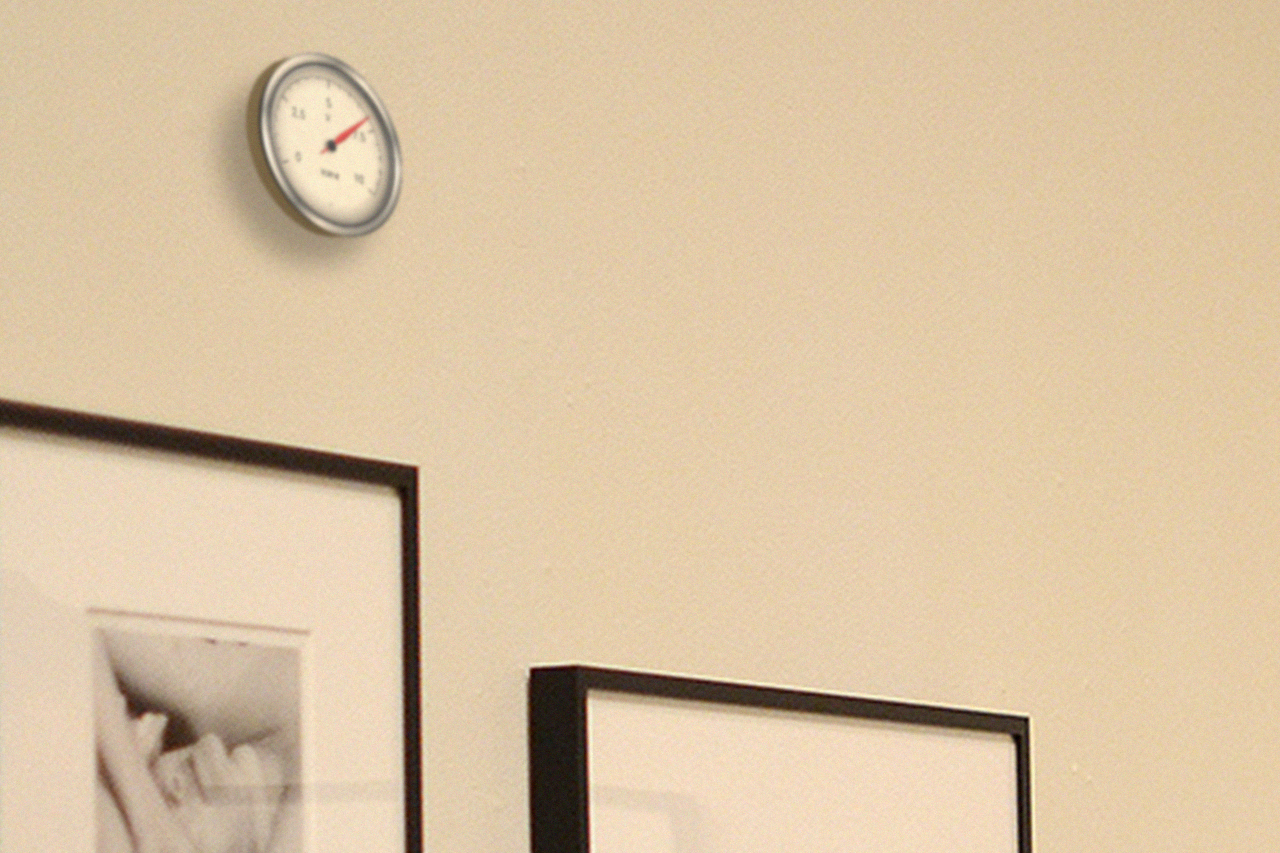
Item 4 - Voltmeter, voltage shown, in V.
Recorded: 7 V
